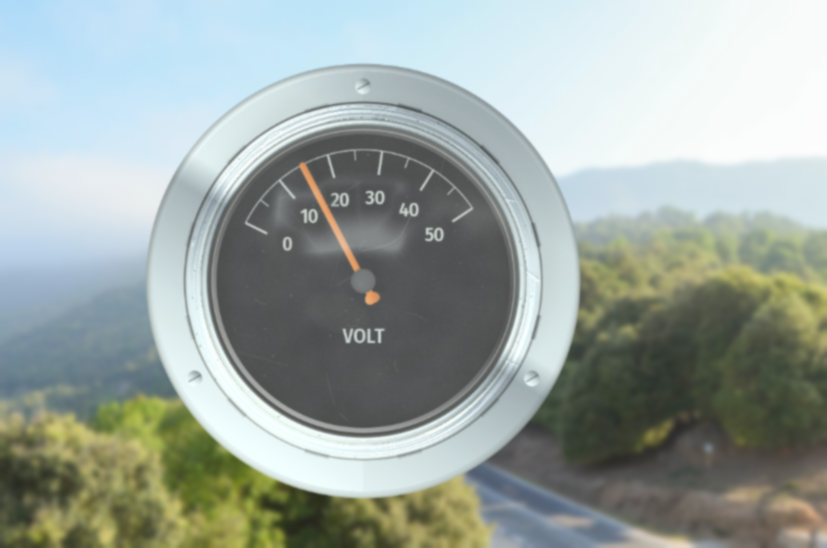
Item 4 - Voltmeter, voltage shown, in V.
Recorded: 15 V
